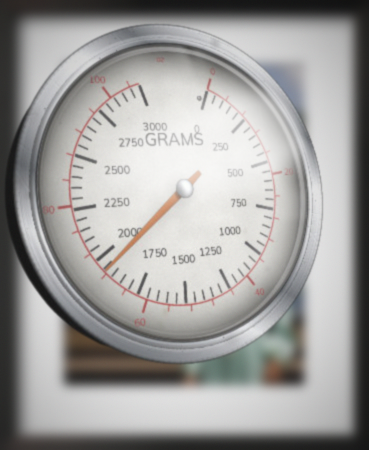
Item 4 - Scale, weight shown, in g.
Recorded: 1950 g
